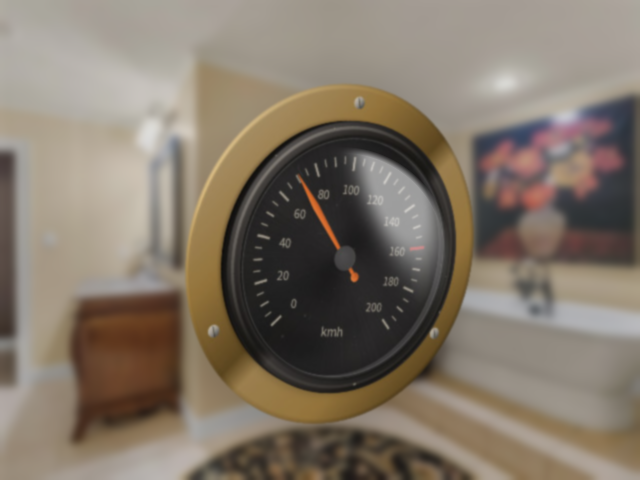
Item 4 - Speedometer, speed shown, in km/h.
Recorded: 70 km/h
